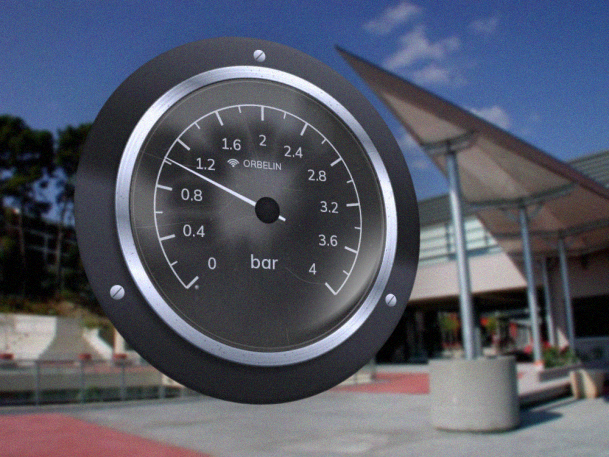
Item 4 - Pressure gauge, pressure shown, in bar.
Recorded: 1 bar
